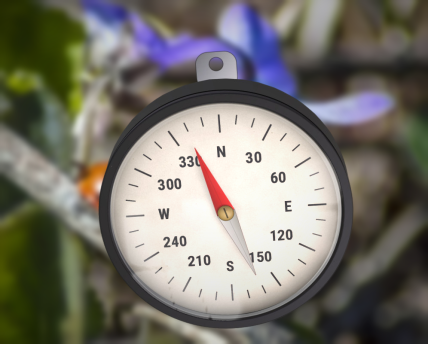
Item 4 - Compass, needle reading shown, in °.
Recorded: 340 °
